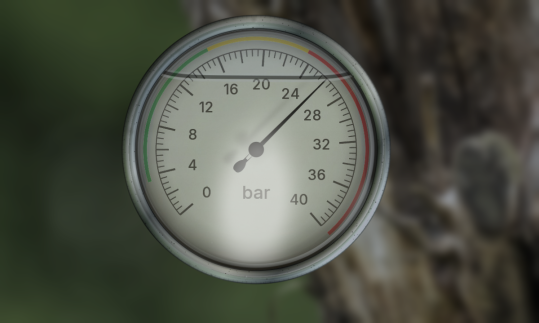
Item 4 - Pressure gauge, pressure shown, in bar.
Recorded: 26 bar
